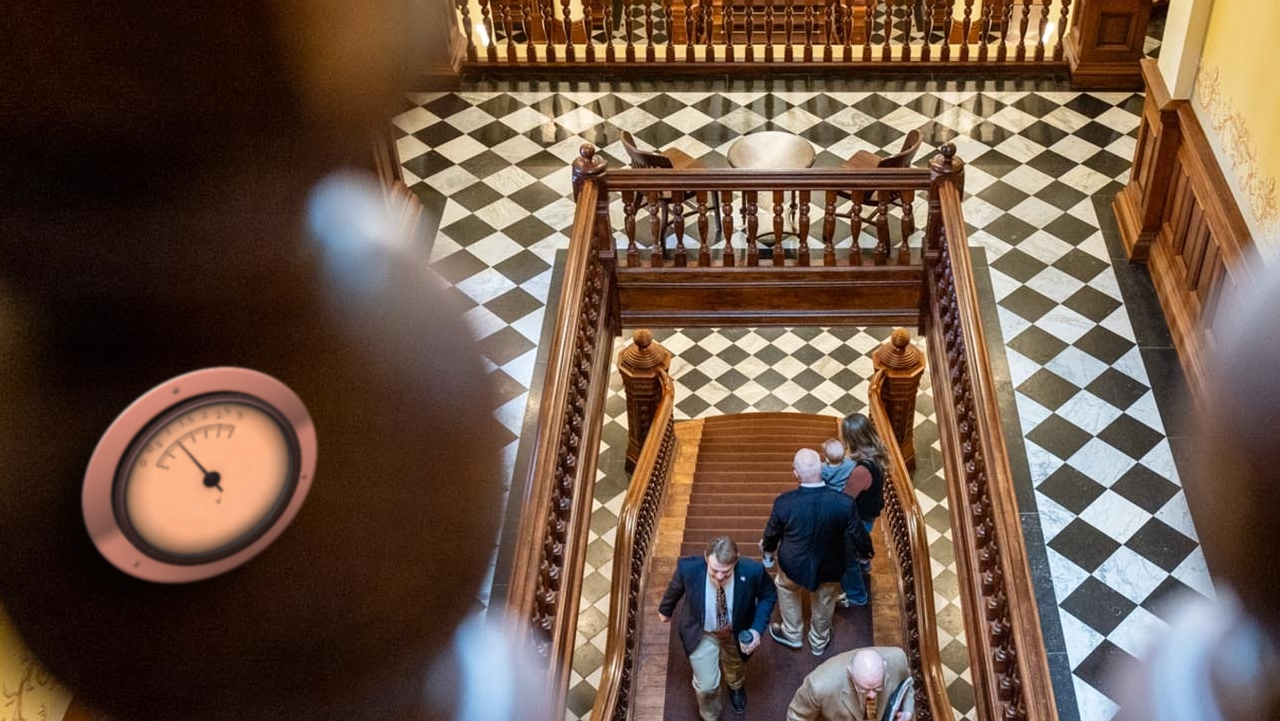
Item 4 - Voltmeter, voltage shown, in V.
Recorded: 1 V
